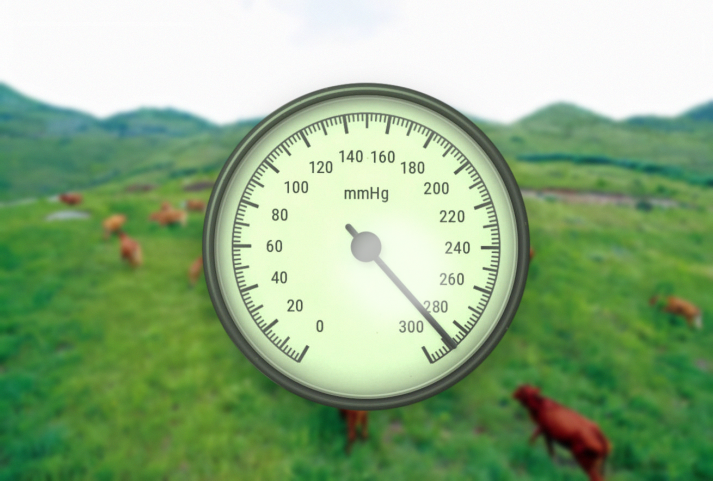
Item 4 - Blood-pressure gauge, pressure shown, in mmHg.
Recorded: 288 mmHg
